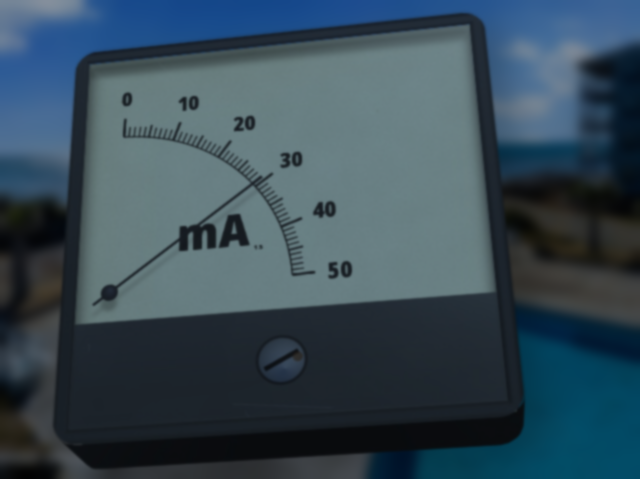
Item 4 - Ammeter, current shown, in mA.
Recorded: 30 mA
